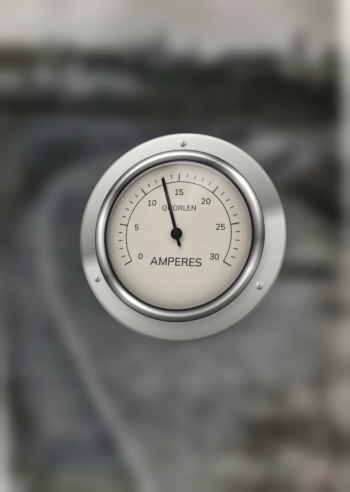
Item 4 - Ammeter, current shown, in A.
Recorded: 13 A
